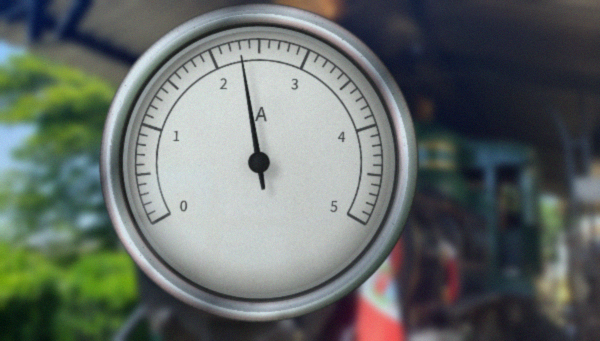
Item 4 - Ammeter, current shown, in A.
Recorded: 2.3 A
